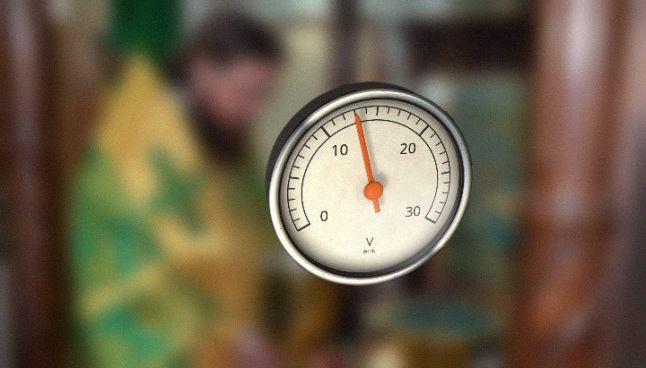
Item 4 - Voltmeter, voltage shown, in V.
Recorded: 13 V
